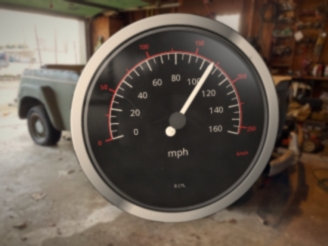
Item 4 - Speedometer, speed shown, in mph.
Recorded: 105 mph
